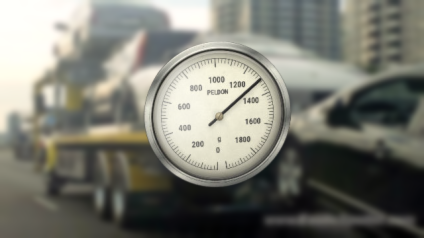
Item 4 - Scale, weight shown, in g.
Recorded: 1300 g
